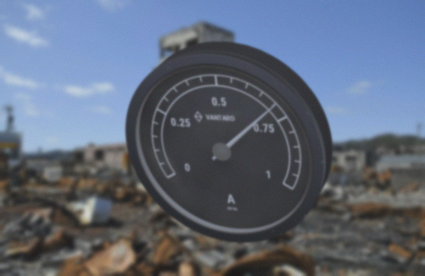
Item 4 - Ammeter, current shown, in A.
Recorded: 0.7 A
